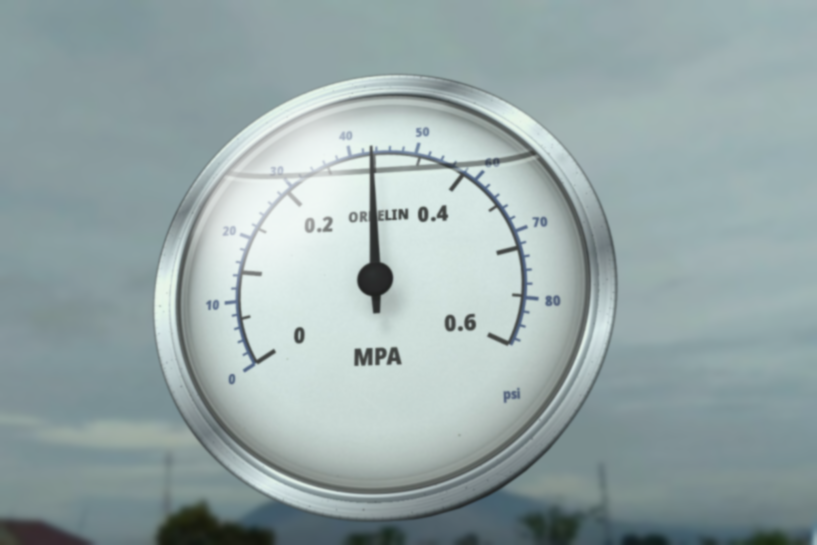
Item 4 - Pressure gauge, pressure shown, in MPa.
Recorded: 0.3 MPa
